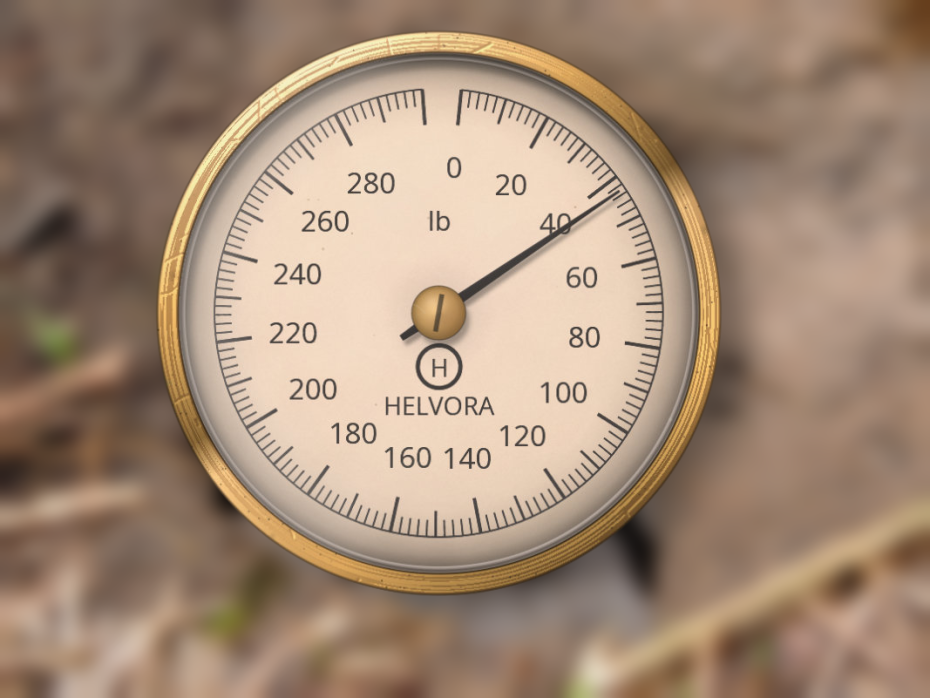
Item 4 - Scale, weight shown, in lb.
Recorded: 43 lb
